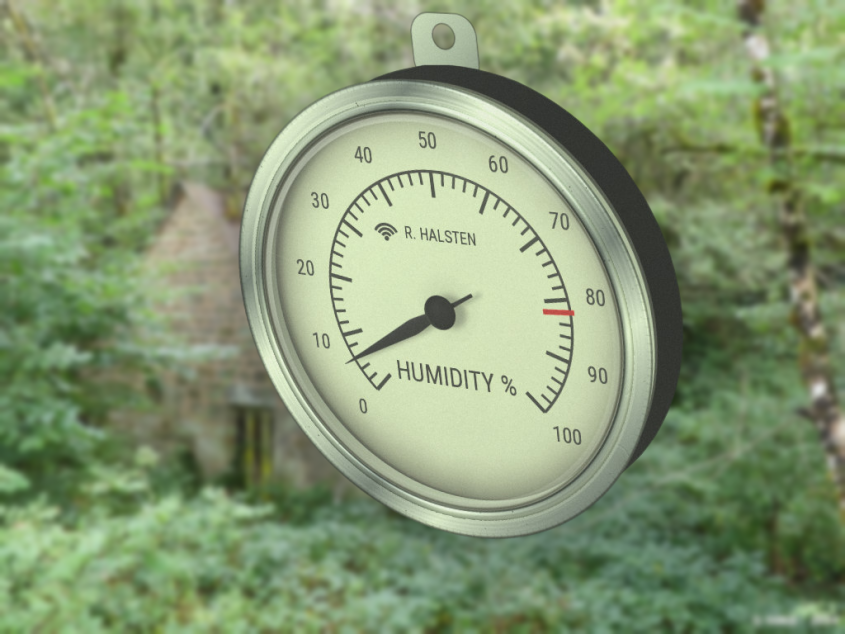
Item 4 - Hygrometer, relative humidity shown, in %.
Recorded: 6 %
